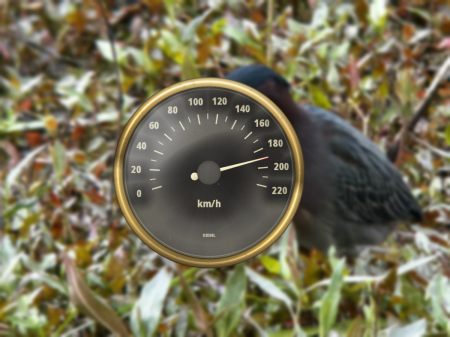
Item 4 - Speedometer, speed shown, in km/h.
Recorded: 190 km/h
